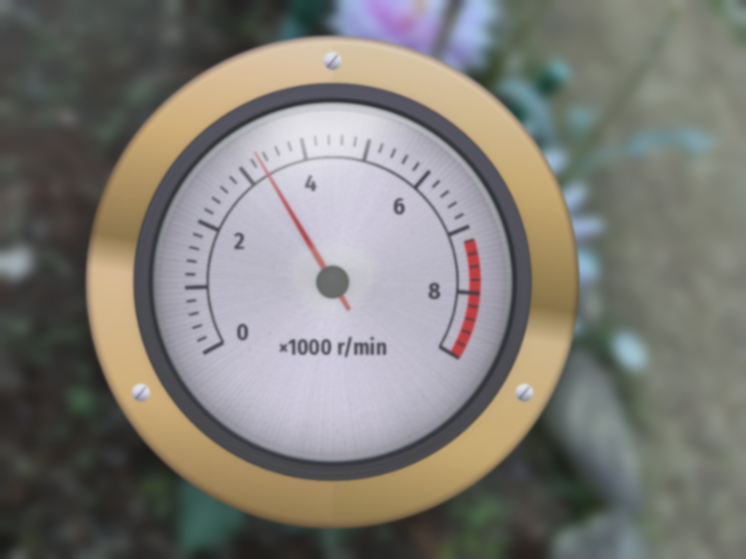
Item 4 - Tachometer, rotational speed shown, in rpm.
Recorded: 3300 rpm
